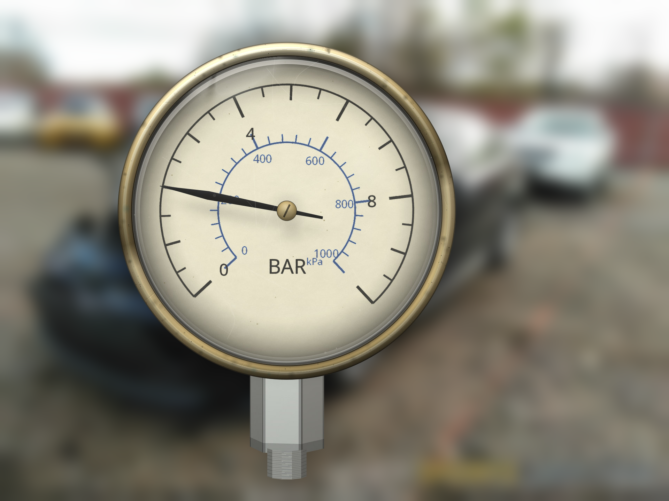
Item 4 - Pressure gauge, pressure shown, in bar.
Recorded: 2 bar
